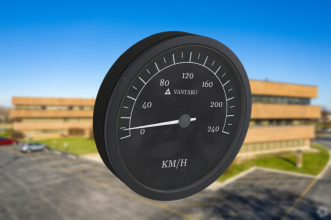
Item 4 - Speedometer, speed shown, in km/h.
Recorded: 10 km/h
